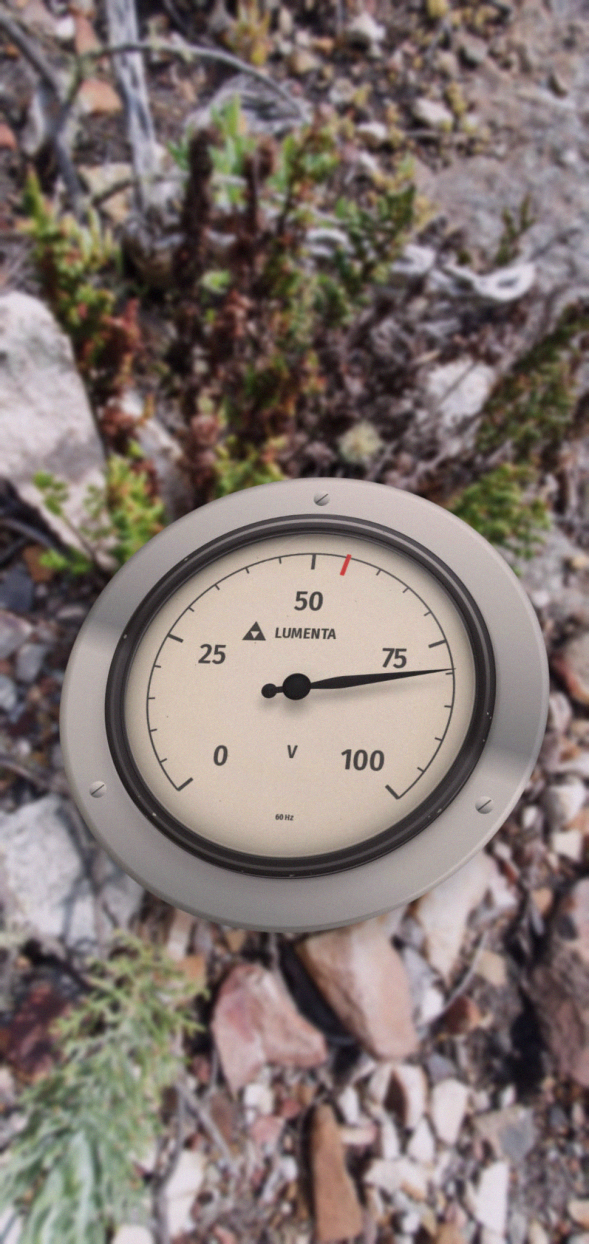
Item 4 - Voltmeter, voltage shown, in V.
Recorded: 80 V
